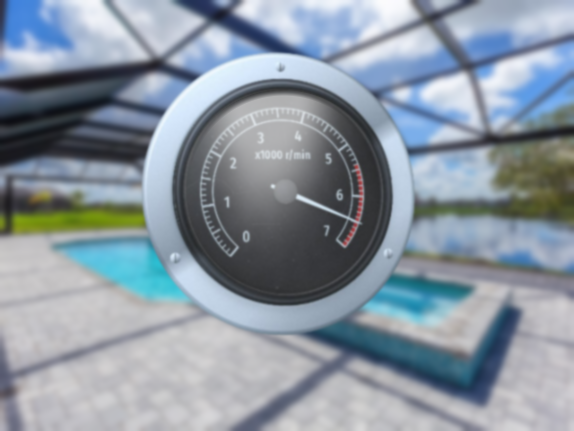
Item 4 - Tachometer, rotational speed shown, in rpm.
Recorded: 6500 rpm
